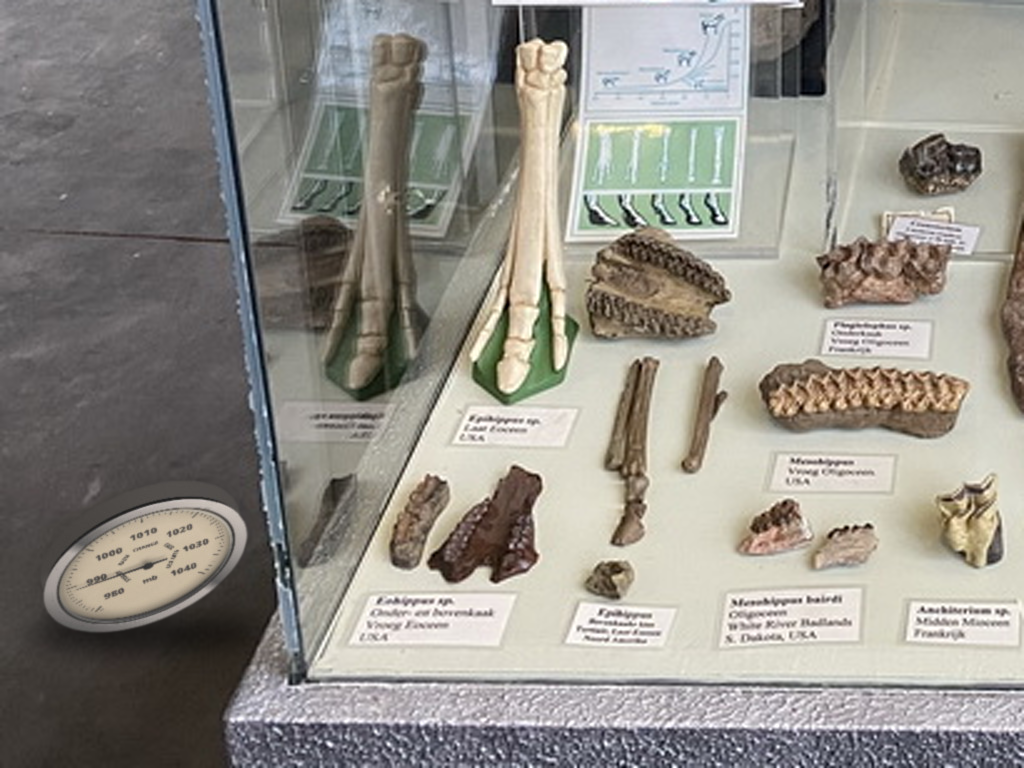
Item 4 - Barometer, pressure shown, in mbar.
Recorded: 990 mbar
